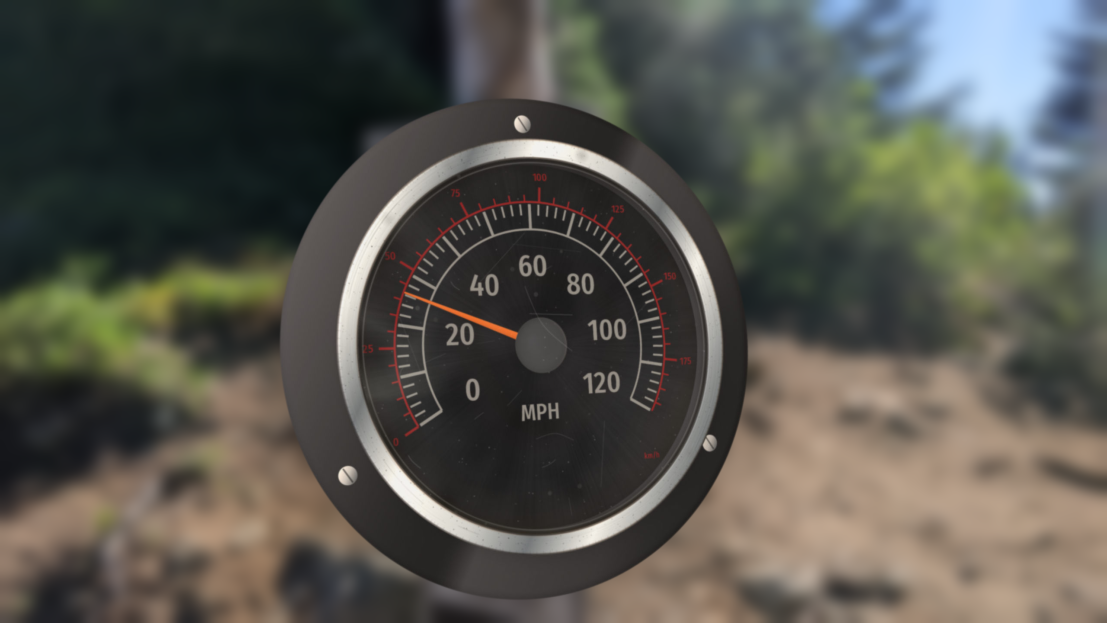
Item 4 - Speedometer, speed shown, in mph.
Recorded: 26 mph
